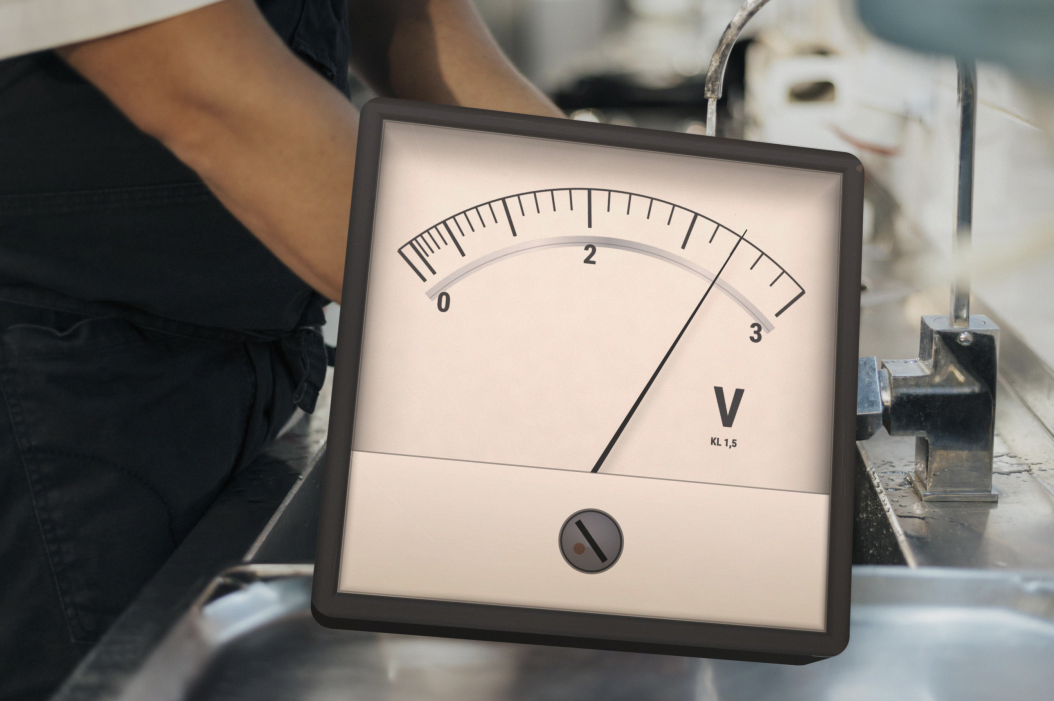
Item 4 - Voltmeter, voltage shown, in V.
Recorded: 2.7 V
